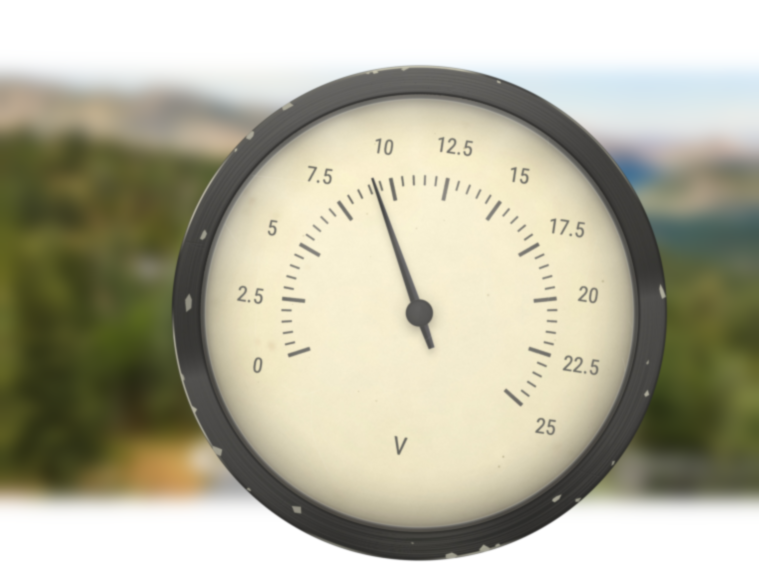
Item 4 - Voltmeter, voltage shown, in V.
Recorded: 9.25 V
